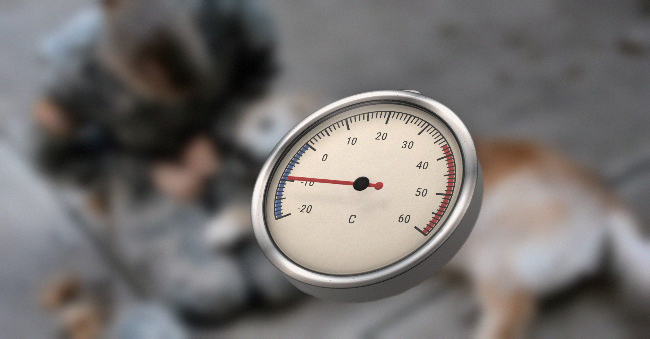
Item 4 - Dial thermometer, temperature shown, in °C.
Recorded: -10 °C
